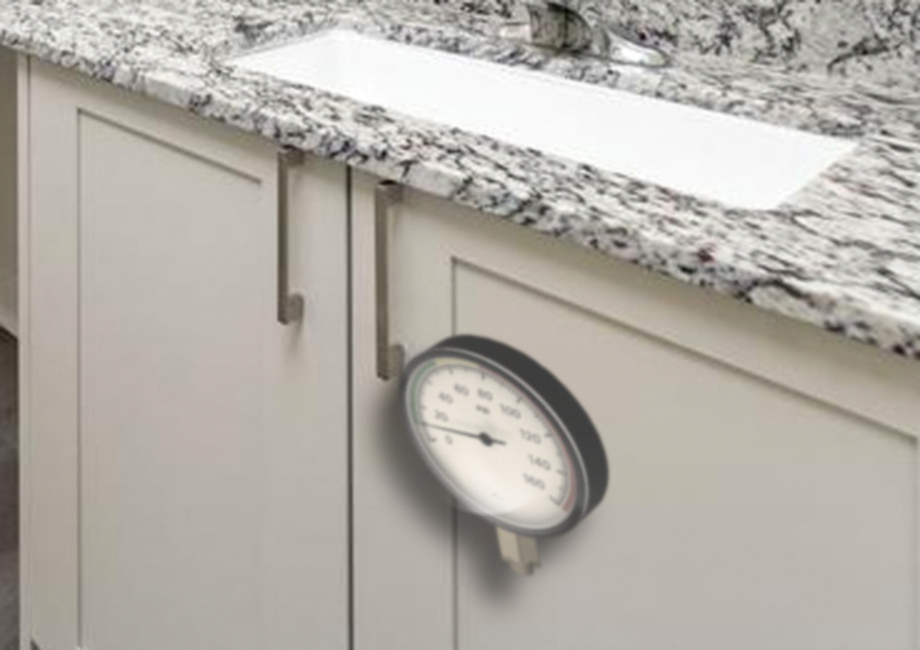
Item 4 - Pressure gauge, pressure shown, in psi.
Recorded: 10 psi
